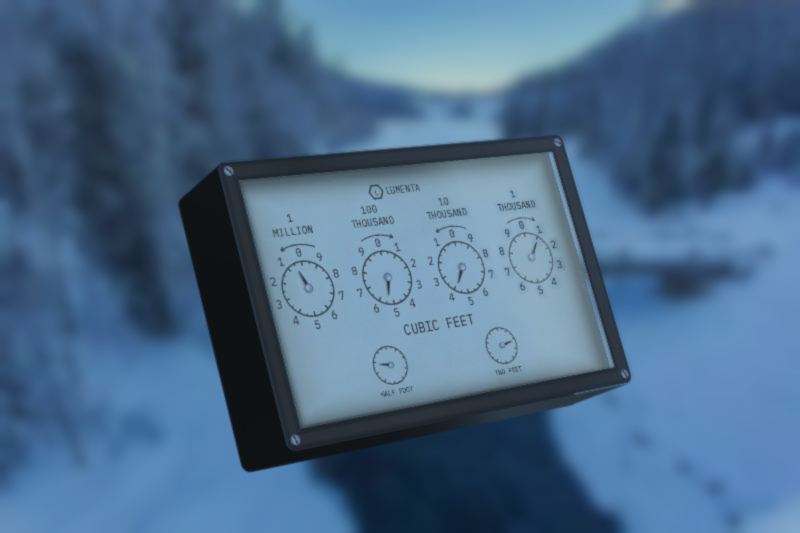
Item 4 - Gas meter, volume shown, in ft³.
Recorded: 54100 ft³
